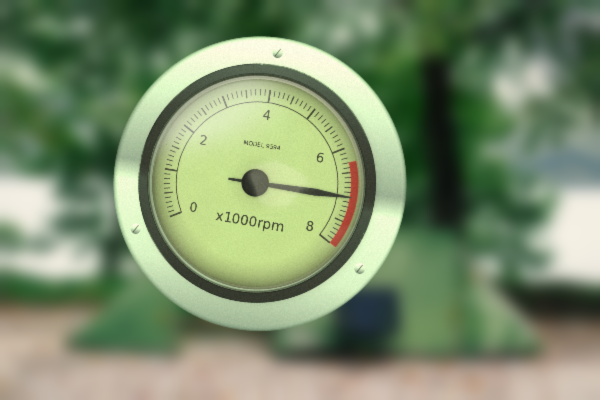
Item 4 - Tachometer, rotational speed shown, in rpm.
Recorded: 7000 rpm
